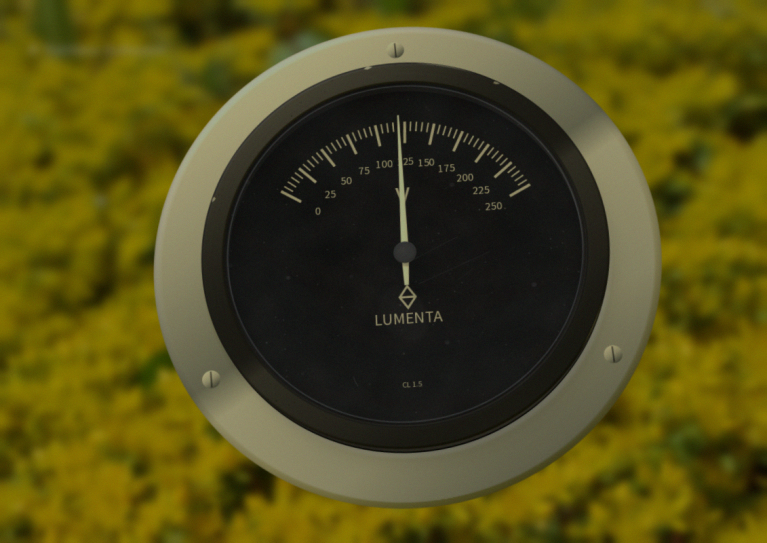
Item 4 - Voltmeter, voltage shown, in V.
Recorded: 120 V
